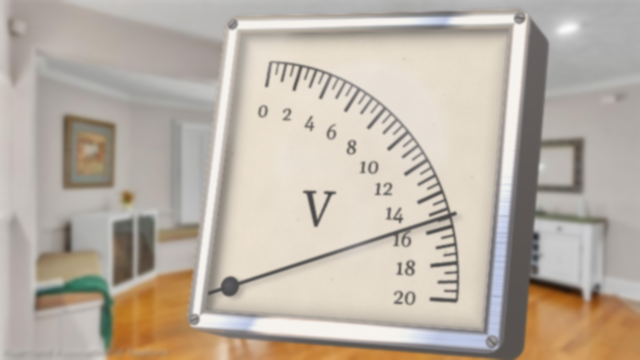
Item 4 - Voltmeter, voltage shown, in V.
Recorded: 15.5 V
